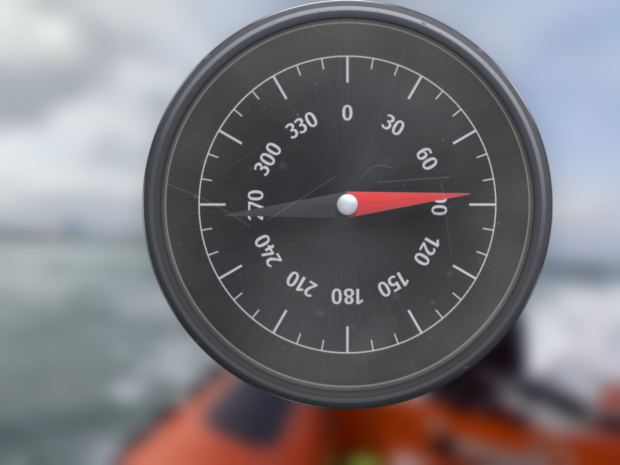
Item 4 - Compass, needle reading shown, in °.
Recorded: 85 °
